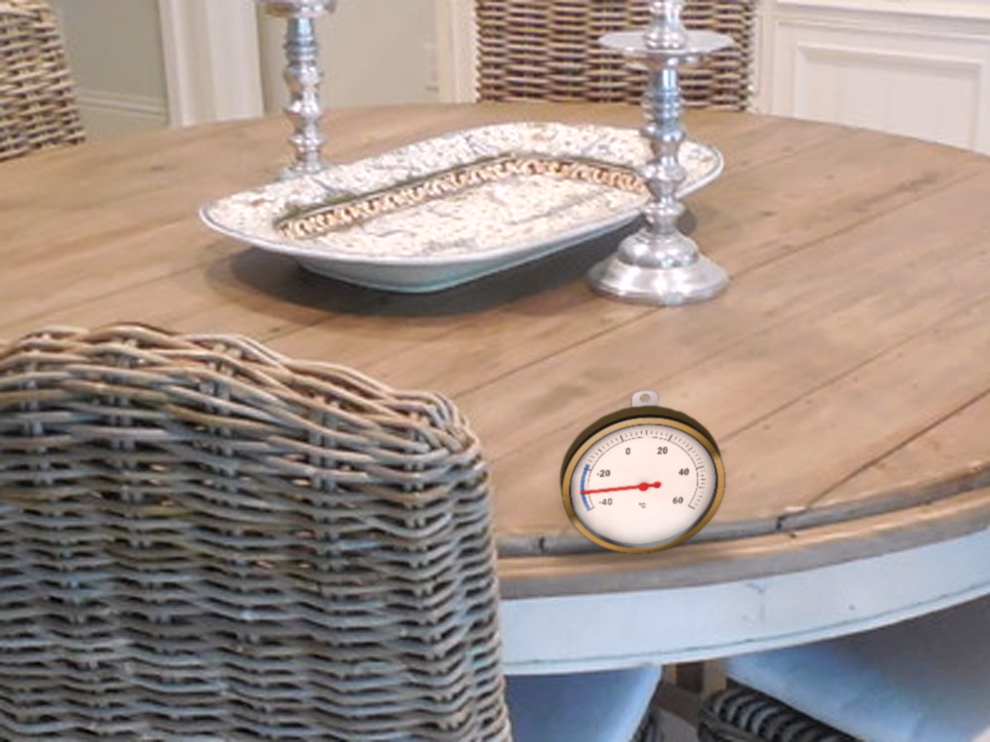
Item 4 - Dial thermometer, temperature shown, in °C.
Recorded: -30 °C
